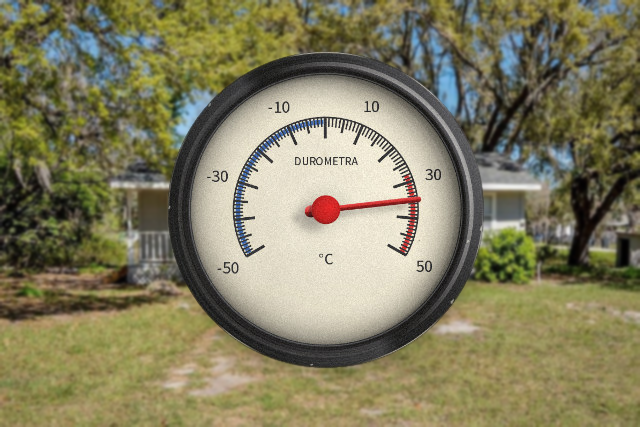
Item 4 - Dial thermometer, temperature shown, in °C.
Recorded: 35 °C
